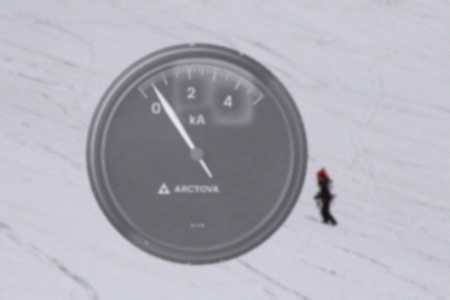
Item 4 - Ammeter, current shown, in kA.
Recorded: 0.5 kA
